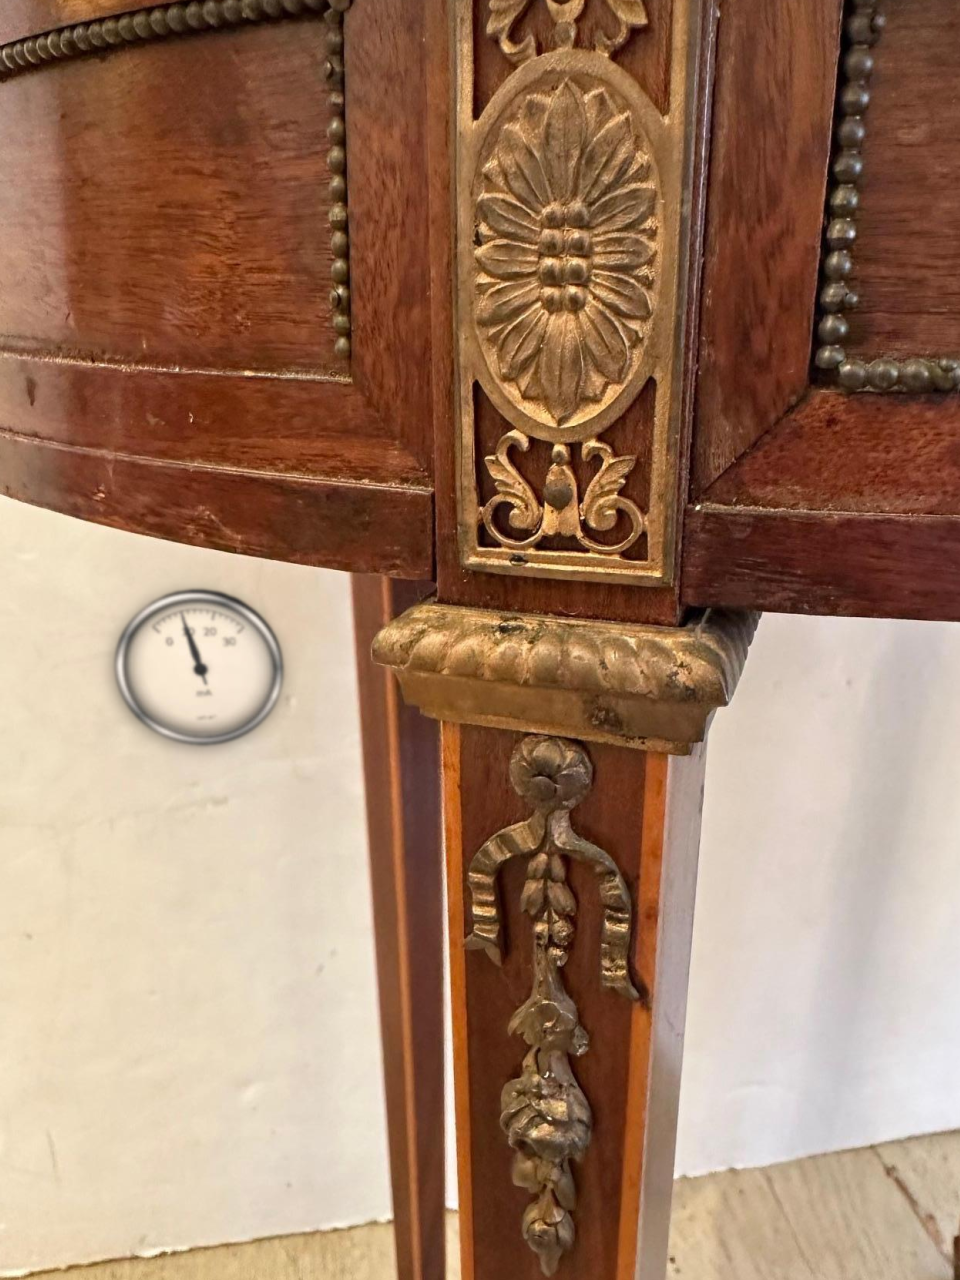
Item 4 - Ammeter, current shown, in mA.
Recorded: 10 mA
